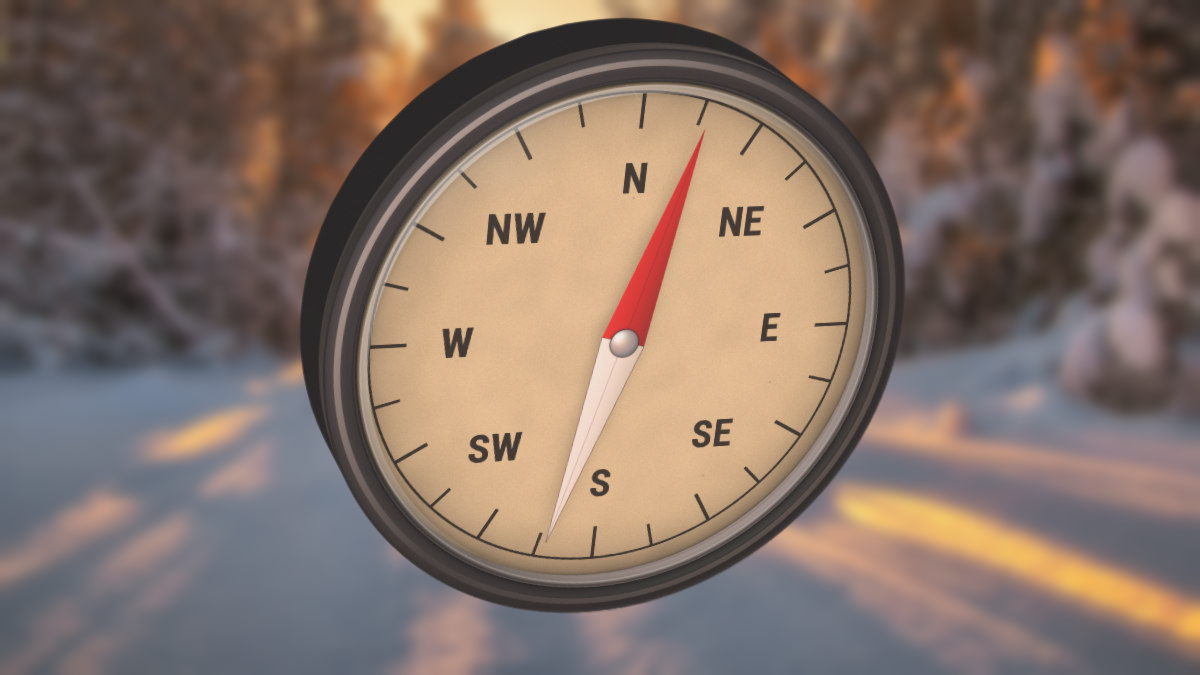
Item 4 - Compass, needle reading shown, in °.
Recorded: 15 °
